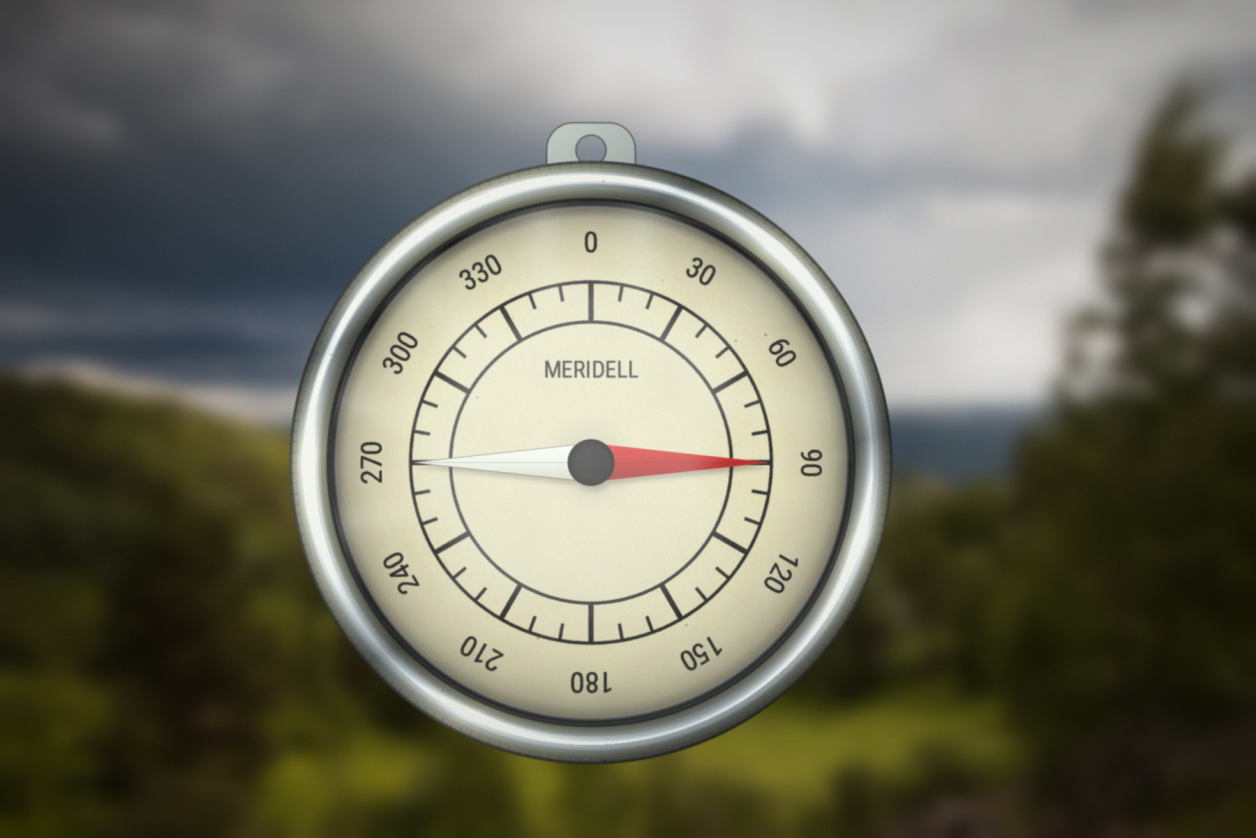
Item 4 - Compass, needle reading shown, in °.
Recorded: 90 °
